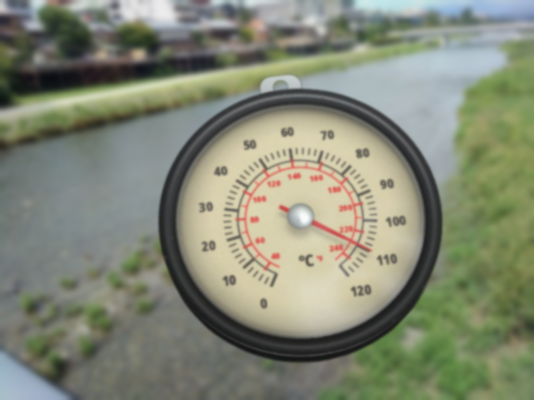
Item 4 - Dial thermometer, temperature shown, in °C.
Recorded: 110 °C
